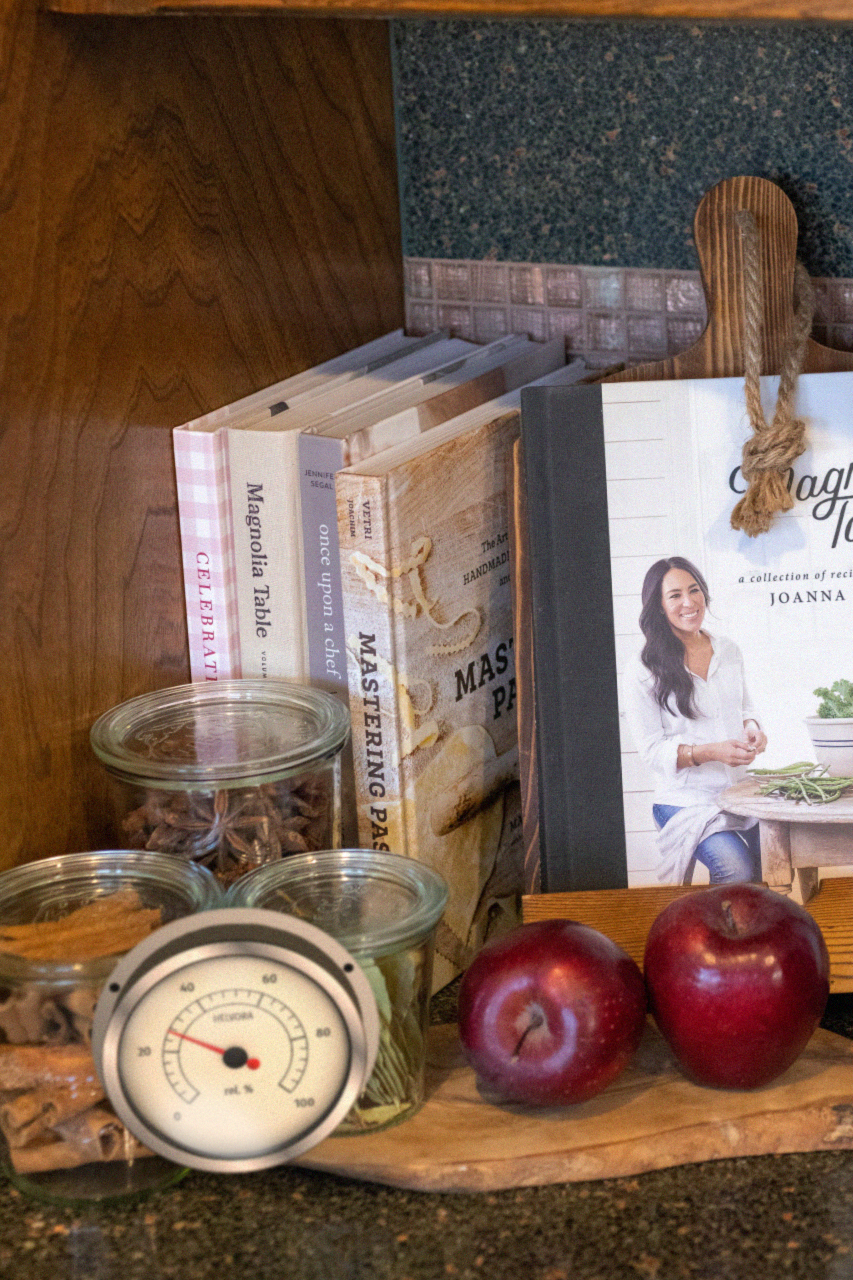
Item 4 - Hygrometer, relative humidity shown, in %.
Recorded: 28 %
